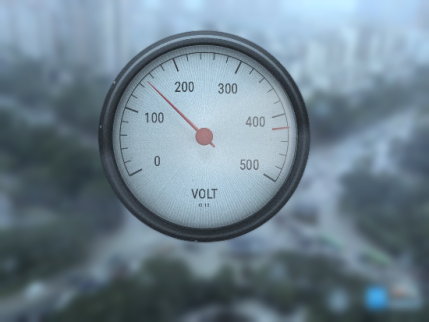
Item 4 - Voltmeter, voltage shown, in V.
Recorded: 150 V
